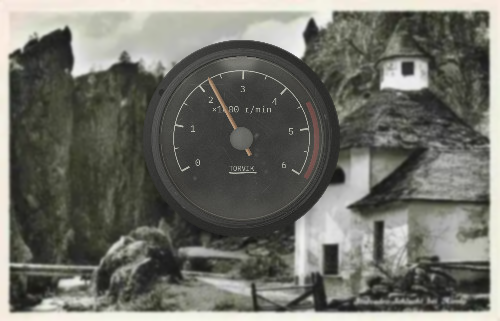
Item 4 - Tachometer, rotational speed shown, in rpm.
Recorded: 2250 rpm
